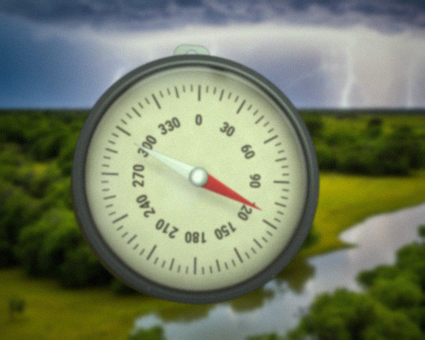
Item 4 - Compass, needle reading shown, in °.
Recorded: 115 °
